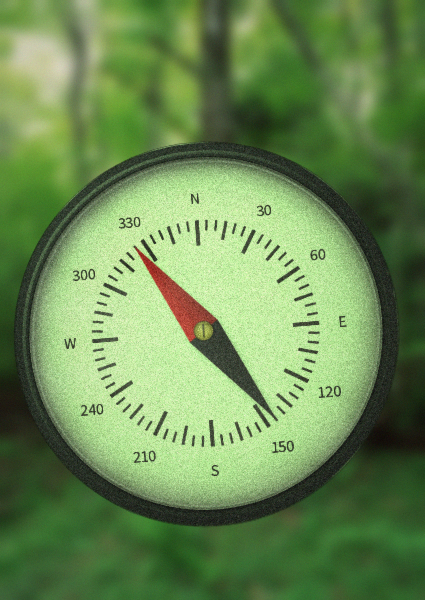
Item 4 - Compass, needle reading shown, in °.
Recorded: 325 °
